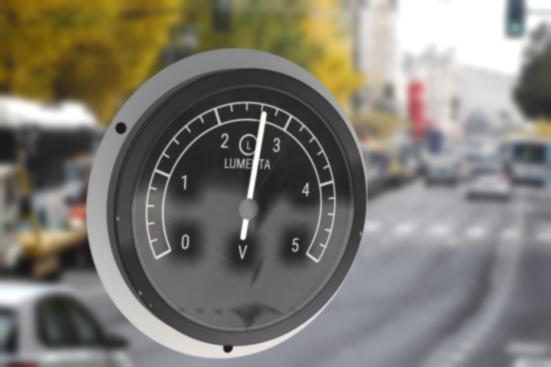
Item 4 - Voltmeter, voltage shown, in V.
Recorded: 2.6 V
